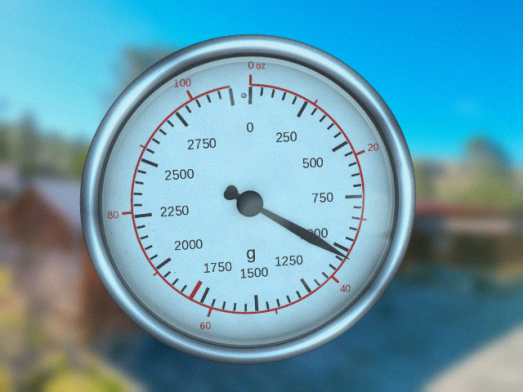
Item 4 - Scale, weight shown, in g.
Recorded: 1025 g
